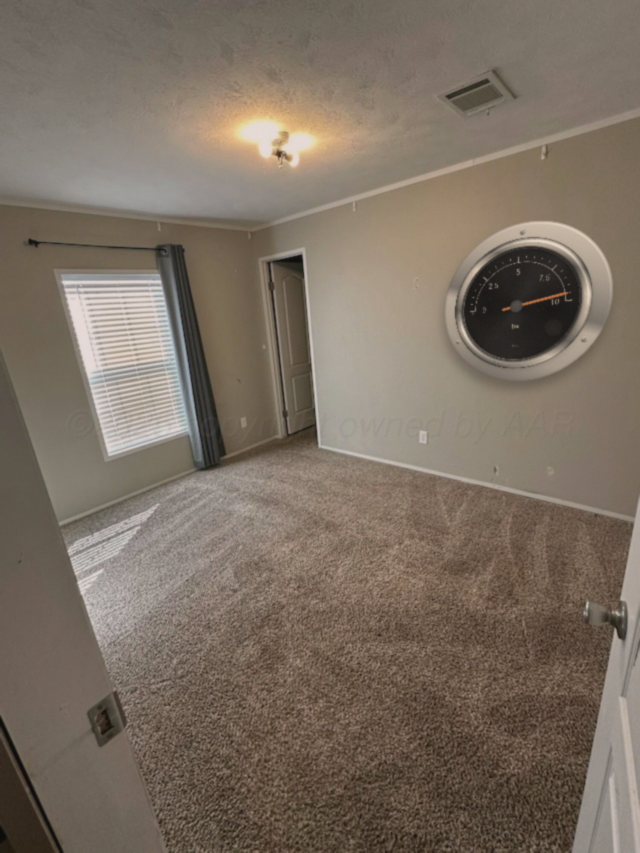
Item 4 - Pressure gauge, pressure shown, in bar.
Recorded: 9.5 bar
